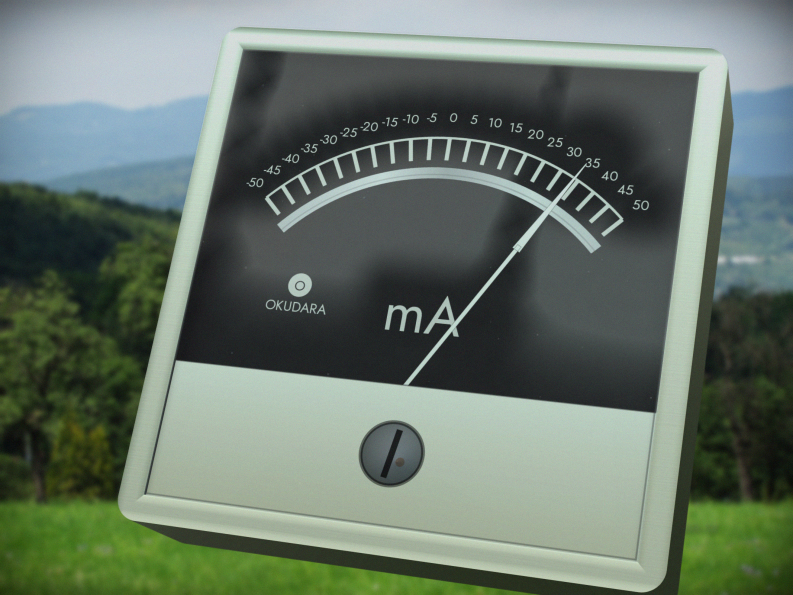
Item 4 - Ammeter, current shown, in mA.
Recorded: 35 mA
